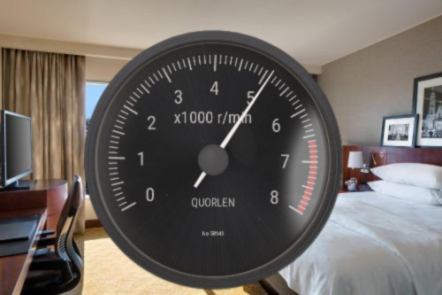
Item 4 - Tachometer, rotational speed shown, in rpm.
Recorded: 5100 rpm
